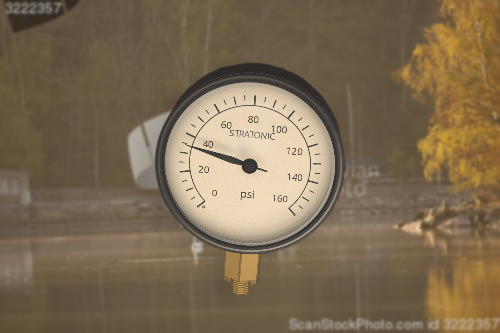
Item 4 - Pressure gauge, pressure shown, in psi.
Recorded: 35 psi
